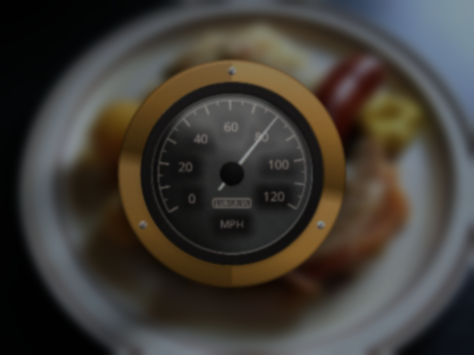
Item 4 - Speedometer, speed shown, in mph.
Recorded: 80 mph
